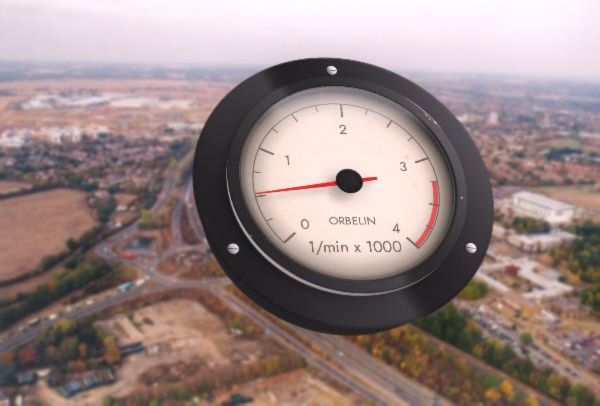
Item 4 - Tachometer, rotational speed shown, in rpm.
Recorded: 500 rpm
